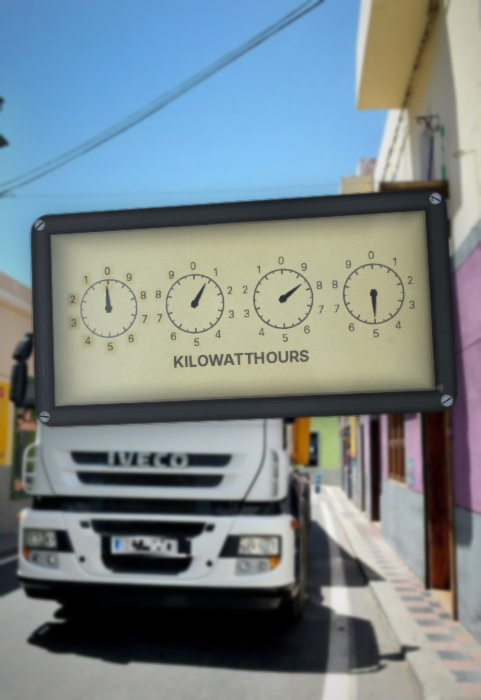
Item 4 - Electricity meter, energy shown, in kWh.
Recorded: 85 kWh
